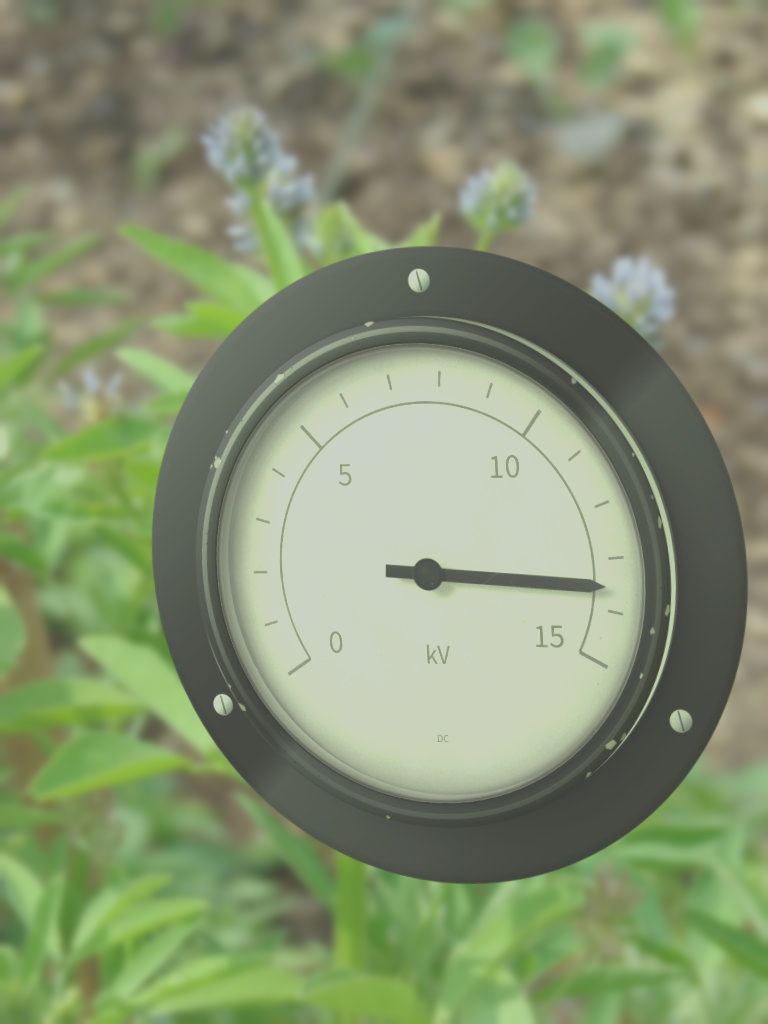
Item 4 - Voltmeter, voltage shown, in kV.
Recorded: 13.5 kV
